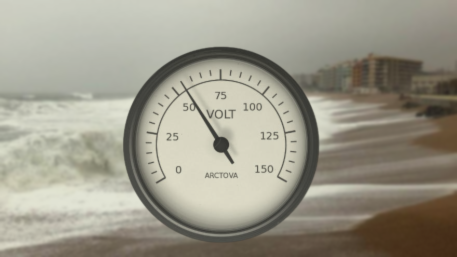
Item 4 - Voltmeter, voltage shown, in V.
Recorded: 55 V
